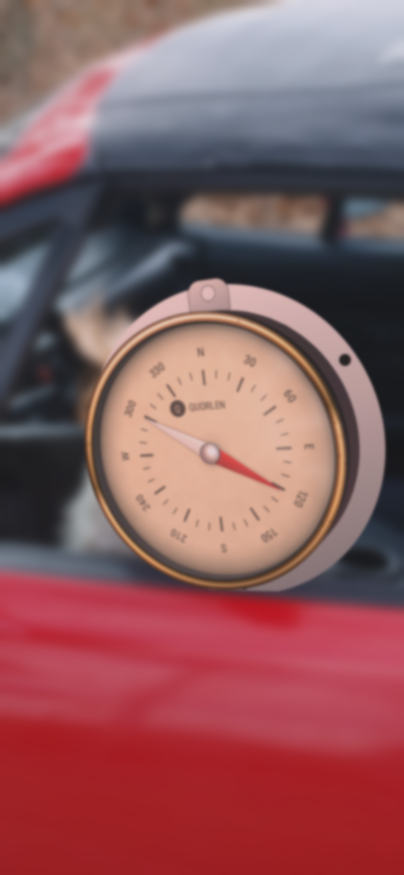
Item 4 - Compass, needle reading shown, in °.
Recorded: 120 °
